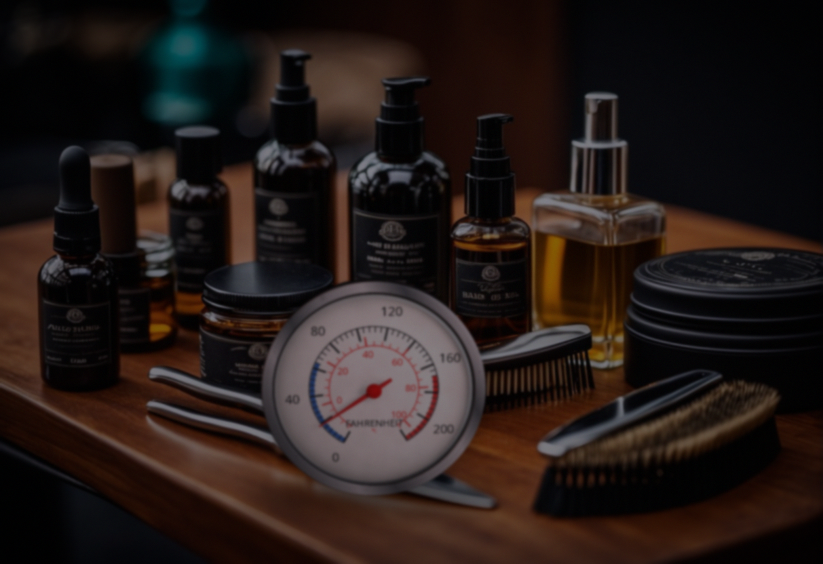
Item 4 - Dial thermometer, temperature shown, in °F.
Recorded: 20 °F
